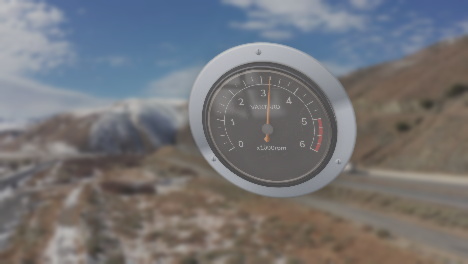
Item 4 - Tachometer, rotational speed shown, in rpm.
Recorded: 3250 rpm
